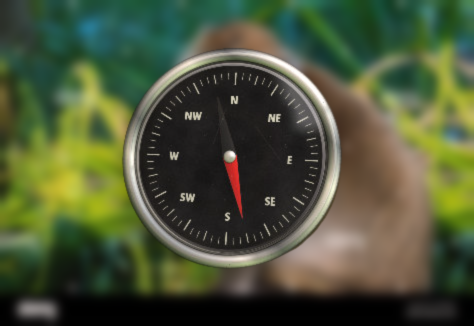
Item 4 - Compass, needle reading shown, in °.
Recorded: 165 °
